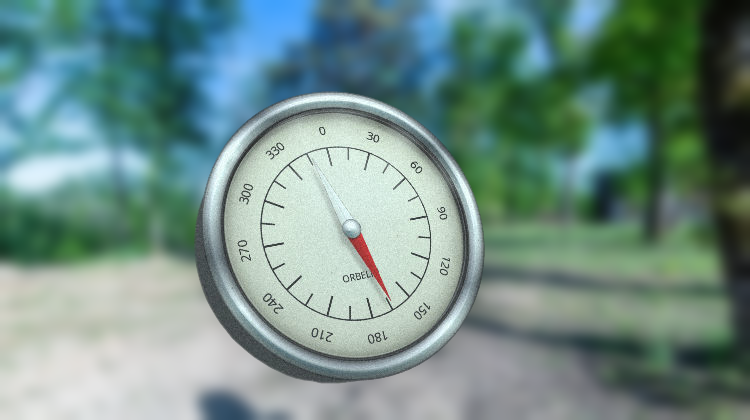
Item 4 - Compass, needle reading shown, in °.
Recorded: 165 °
